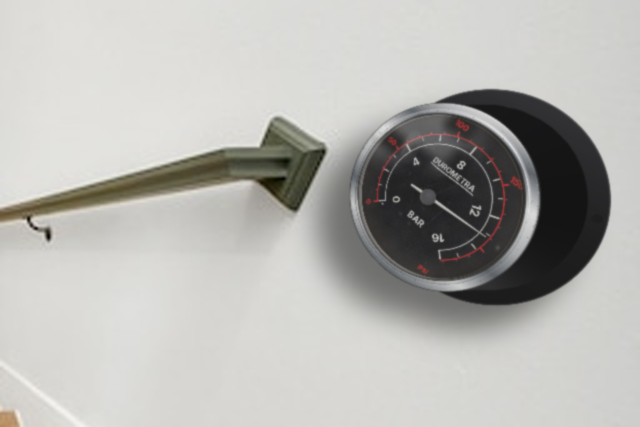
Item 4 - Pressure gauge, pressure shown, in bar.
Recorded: 13 bar
